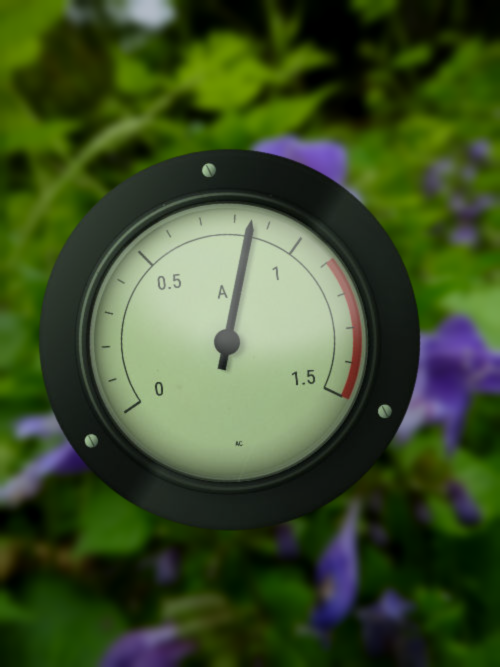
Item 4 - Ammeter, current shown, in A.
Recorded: 0.85 A
